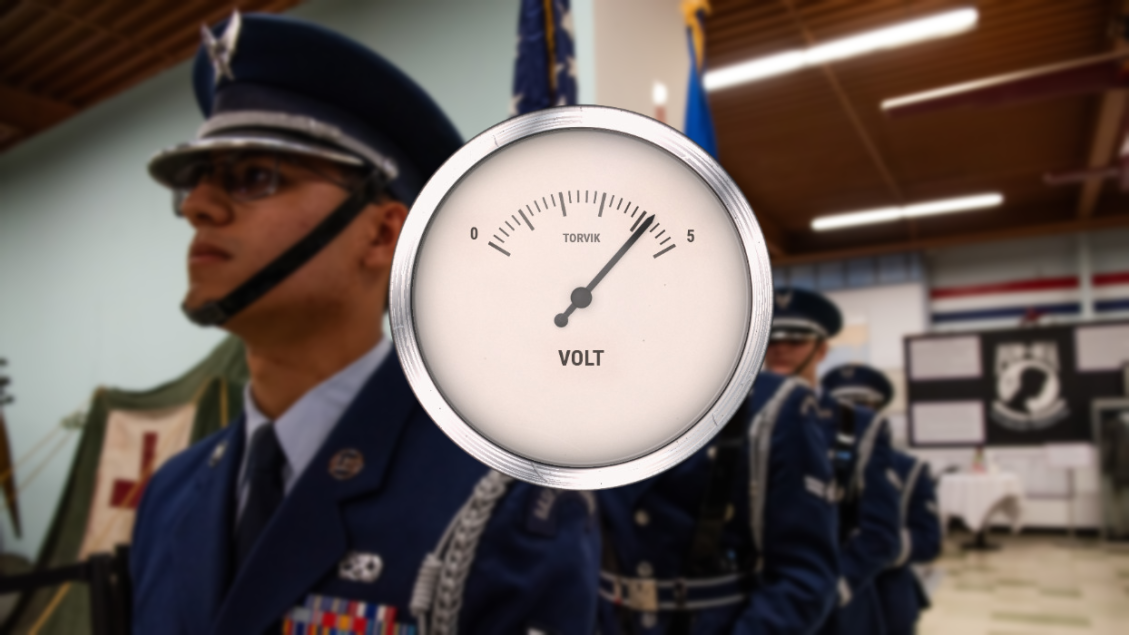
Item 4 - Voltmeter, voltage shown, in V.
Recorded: 4.2 V
